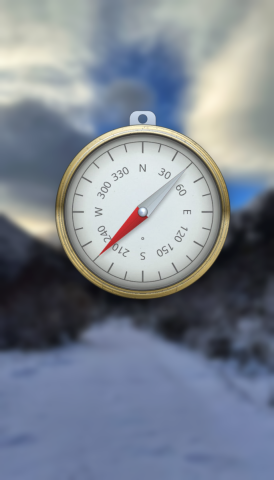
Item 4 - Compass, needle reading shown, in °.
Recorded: 225 °
